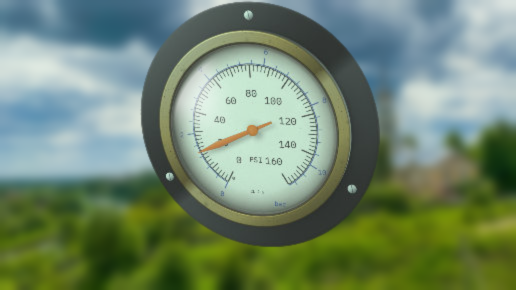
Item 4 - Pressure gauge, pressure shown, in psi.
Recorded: 20 psi
